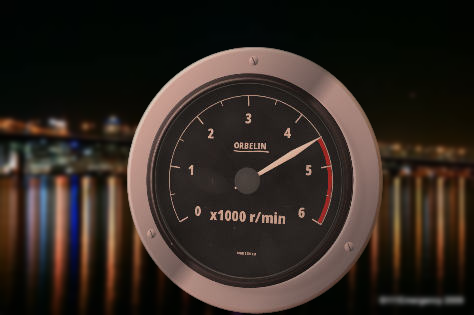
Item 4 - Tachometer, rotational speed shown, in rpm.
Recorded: 4500 rpm
